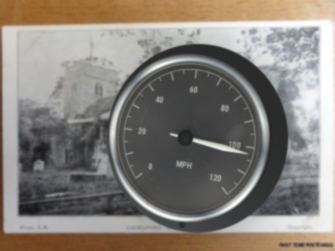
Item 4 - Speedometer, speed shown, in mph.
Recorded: 102.5 mph
